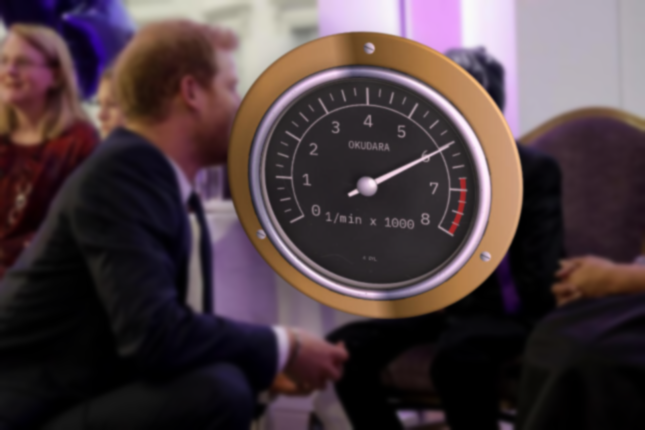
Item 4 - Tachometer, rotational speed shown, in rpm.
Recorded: 6000 rpm
